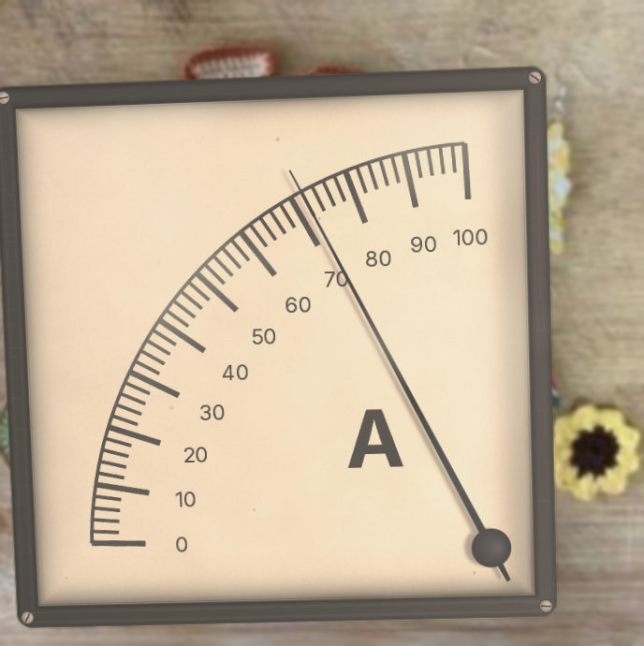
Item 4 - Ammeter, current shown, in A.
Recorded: 72 A
